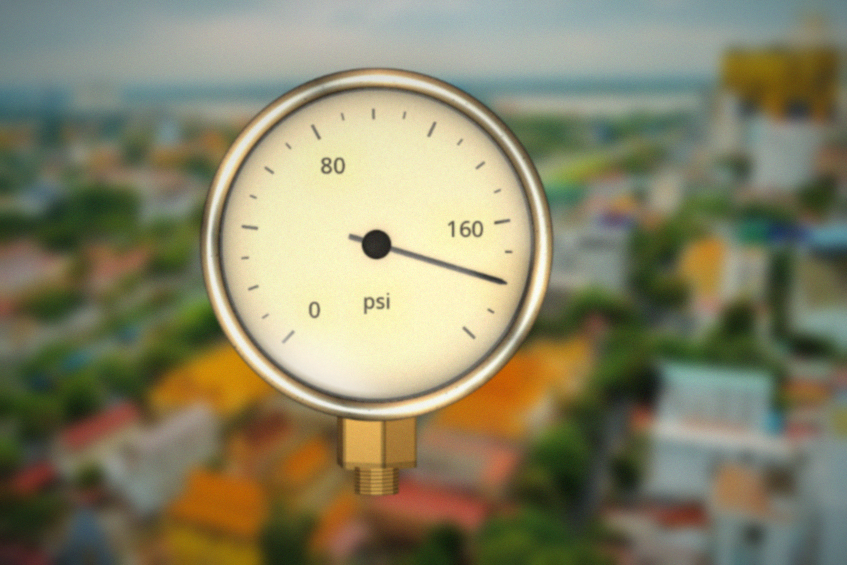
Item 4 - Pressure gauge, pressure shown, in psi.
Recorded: 180 psi
